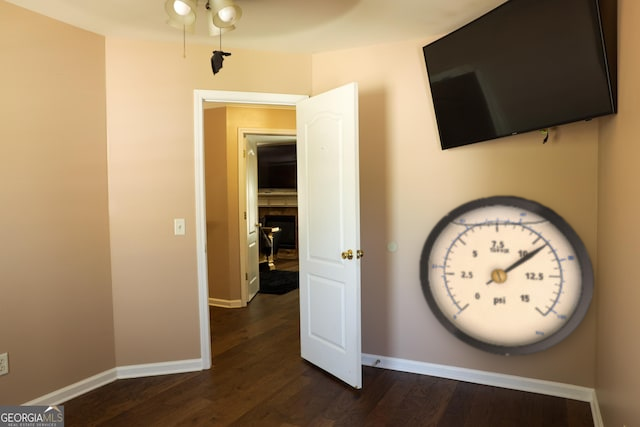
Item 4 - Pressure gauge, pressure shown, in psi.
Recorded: 10.5 psi
